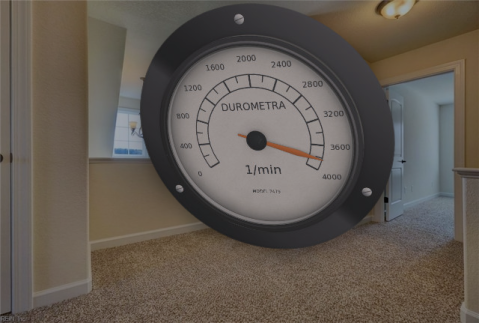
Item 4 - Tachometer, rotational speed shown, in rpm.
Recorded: 3800 rpm
